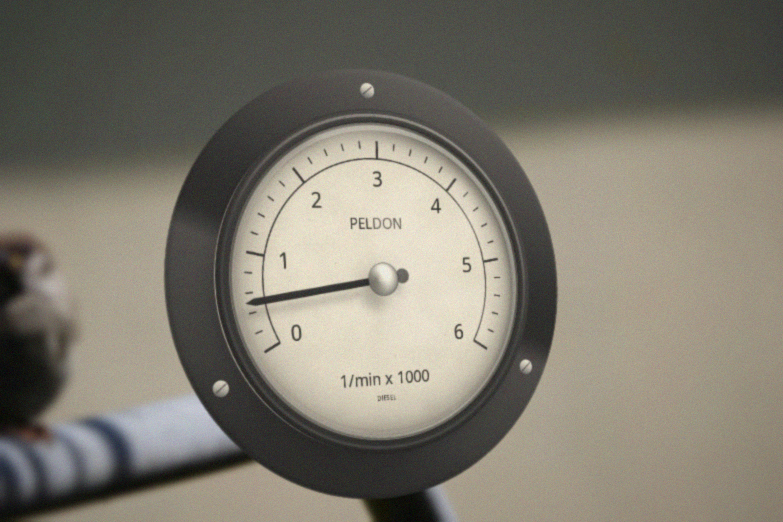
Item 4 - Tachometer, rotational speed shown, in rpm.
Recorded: 500 rpm
